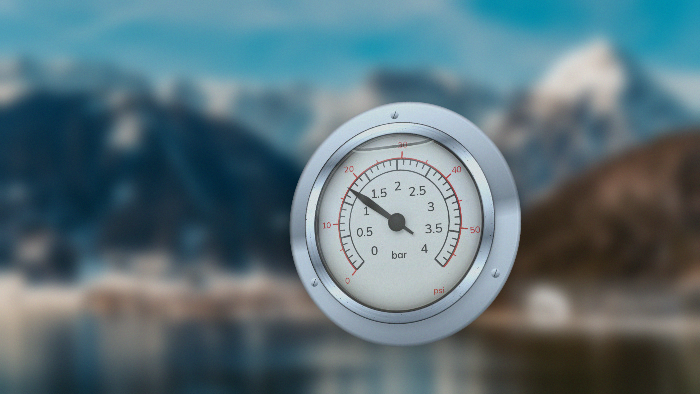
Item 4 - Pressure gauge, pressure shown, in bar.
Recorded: 1.2 bar
